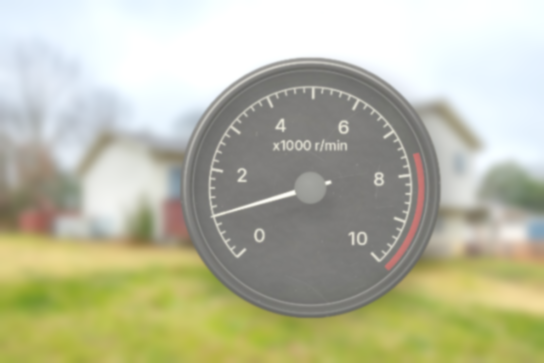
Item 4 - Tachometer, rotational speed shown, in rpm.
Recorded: 1000 rpm
